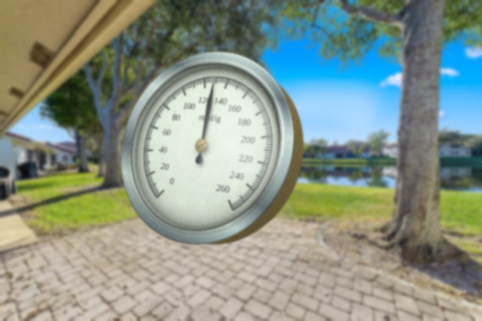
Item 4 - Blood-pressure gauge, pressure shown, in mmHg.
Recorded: 130 mmHg
